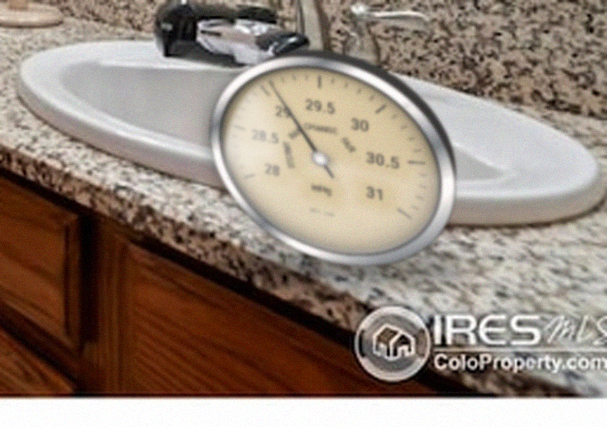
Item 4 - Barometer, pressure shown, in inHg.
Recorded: 29.1 inHg
